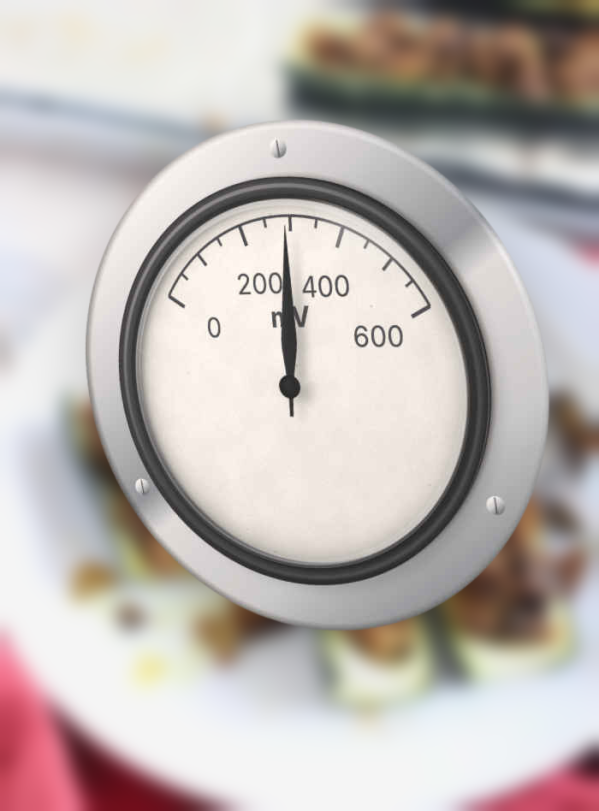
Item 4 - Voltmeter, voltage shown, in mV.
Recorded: 300 mV
